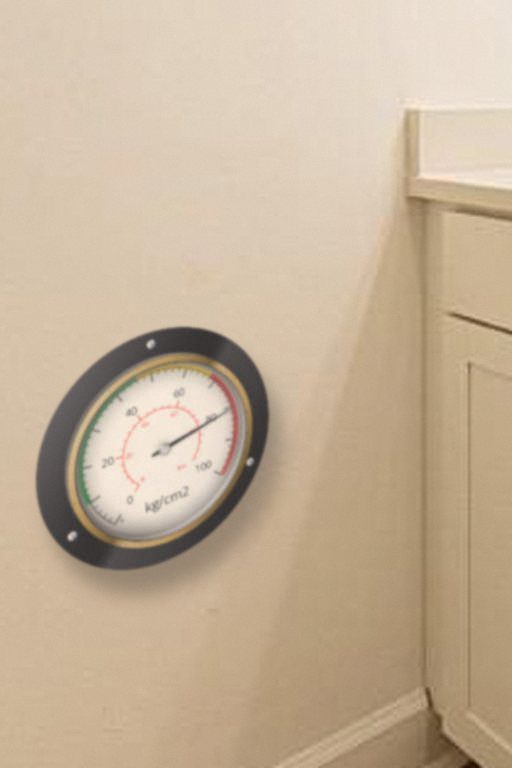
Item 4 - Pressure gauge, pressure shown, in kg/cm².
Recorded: 80 kg/cm²
